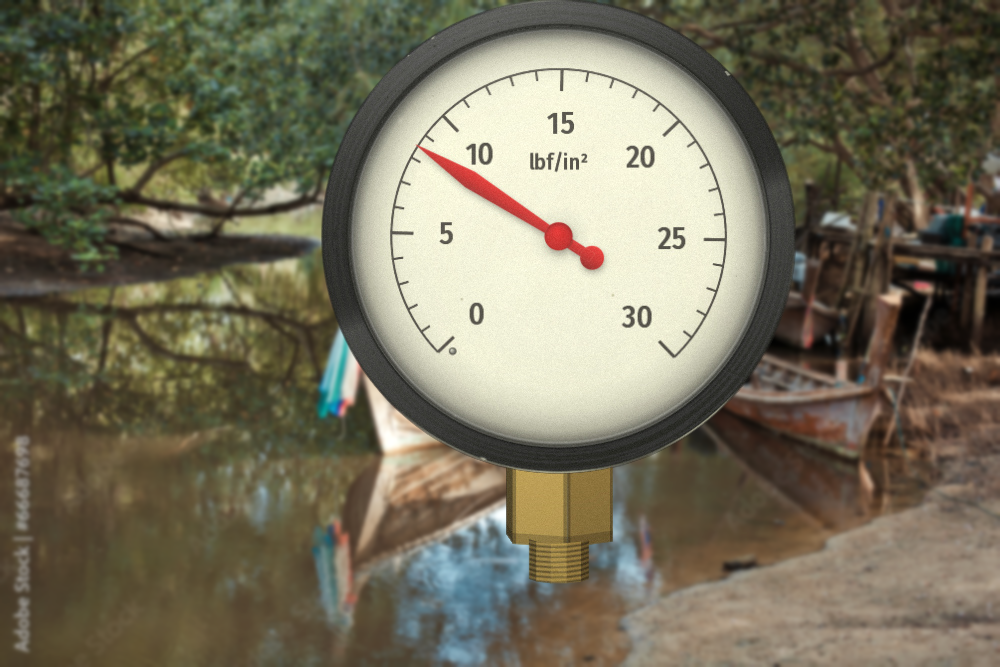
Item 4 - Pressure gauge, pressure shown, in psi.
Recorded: 8.5 psi
